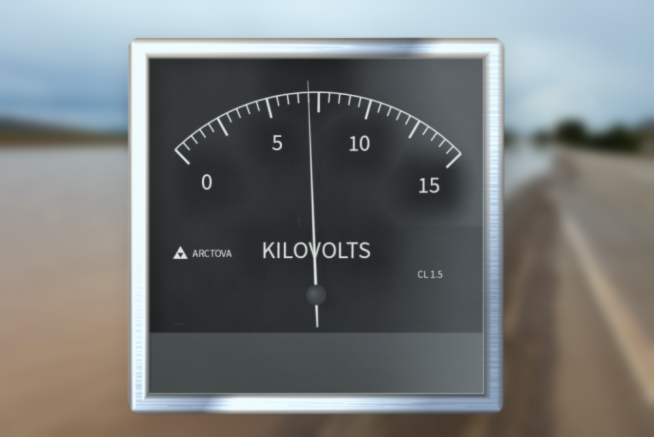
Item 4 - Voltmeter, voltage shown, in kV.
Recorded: 7 kV
